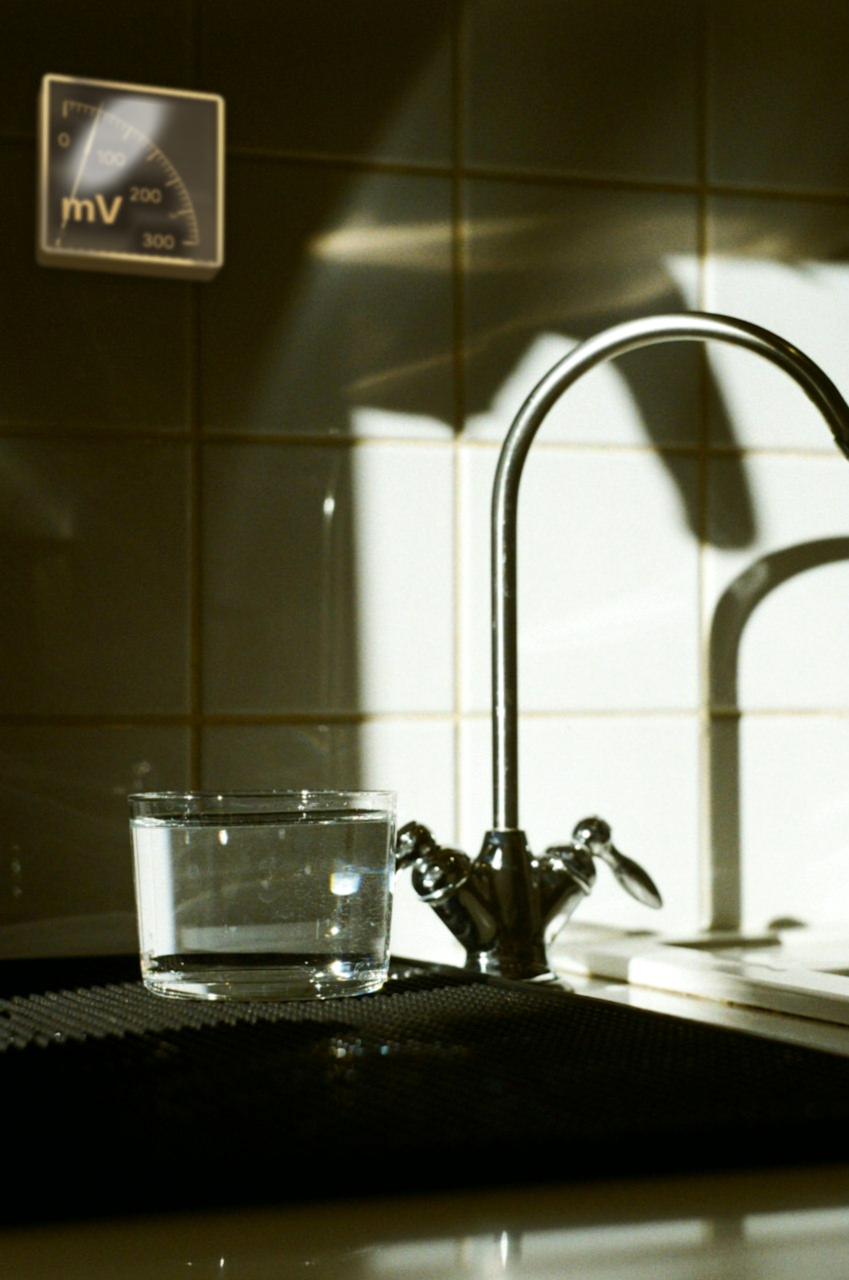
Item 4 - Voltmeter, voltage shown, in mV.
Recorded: 50 mV
